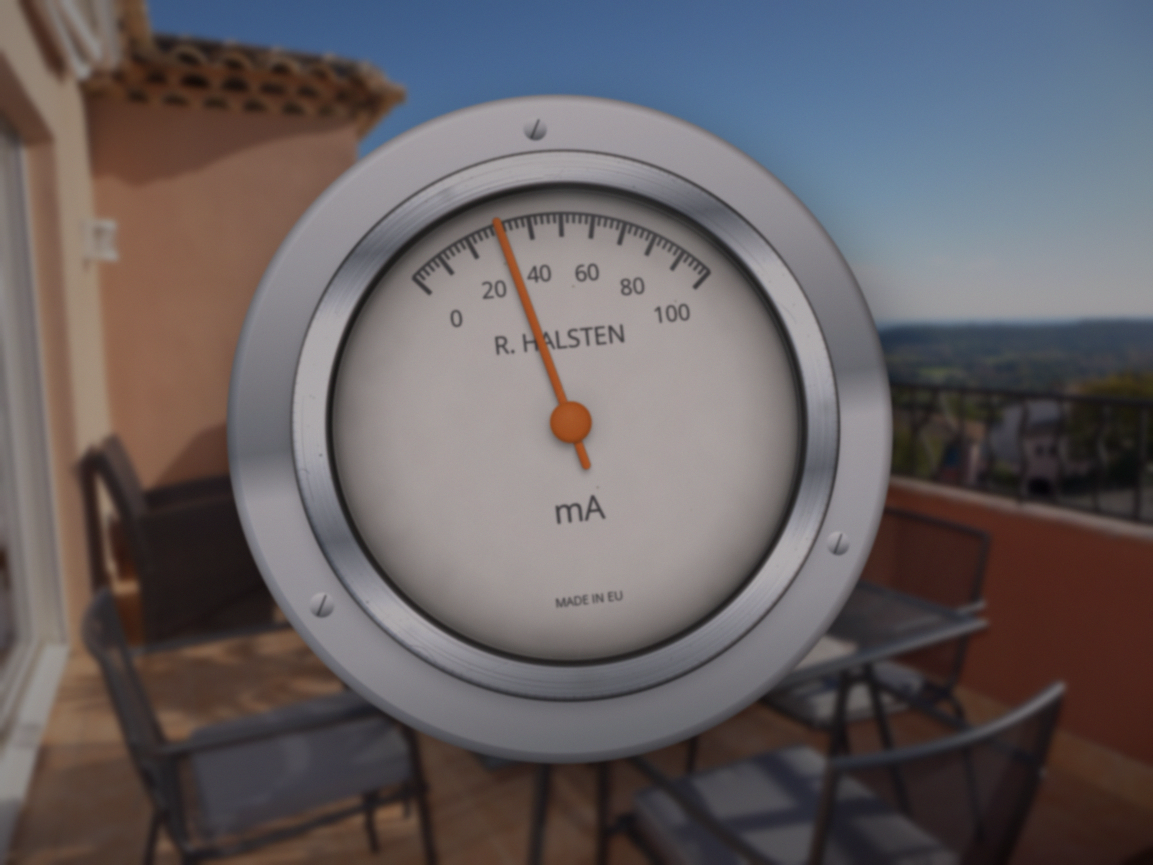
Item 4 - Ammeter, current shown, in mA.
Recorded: 30 mA
